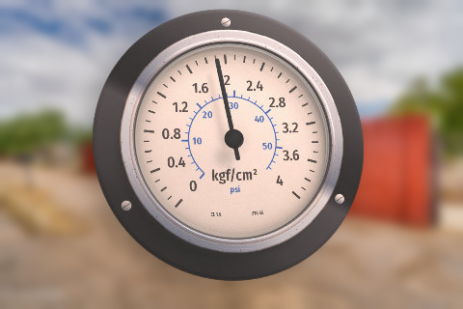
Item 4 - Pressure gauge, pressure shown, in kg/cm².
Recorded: 1.9 kg/cm²
